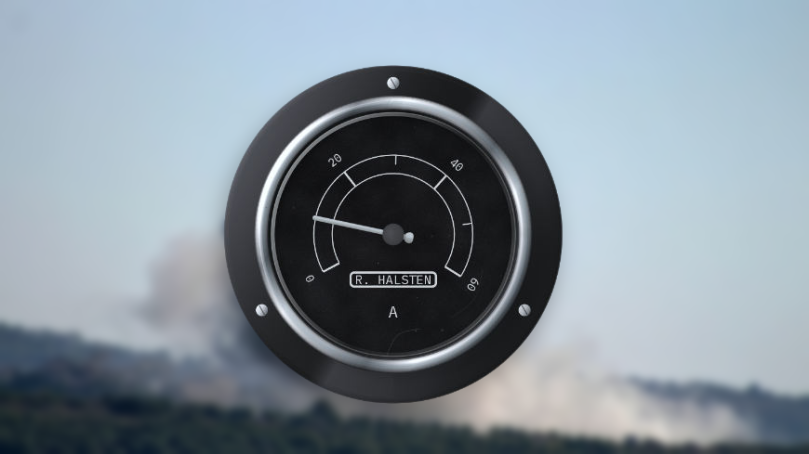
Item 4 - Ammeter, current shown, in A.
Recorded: 10 A
